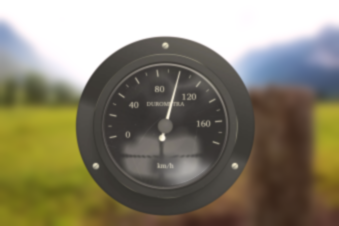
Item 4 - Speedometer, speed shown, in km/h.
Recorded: 100 km/h
